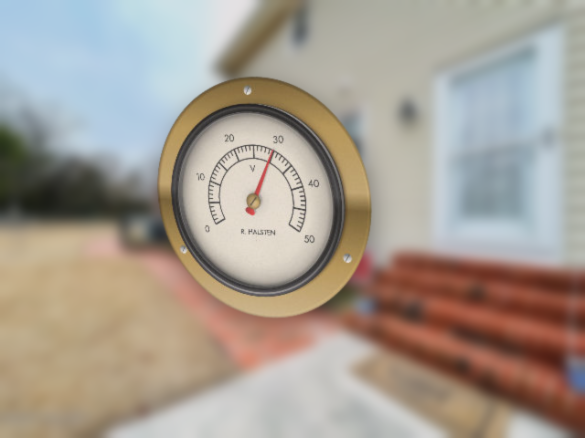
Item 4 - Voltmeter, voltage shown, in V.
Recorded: 30 V
